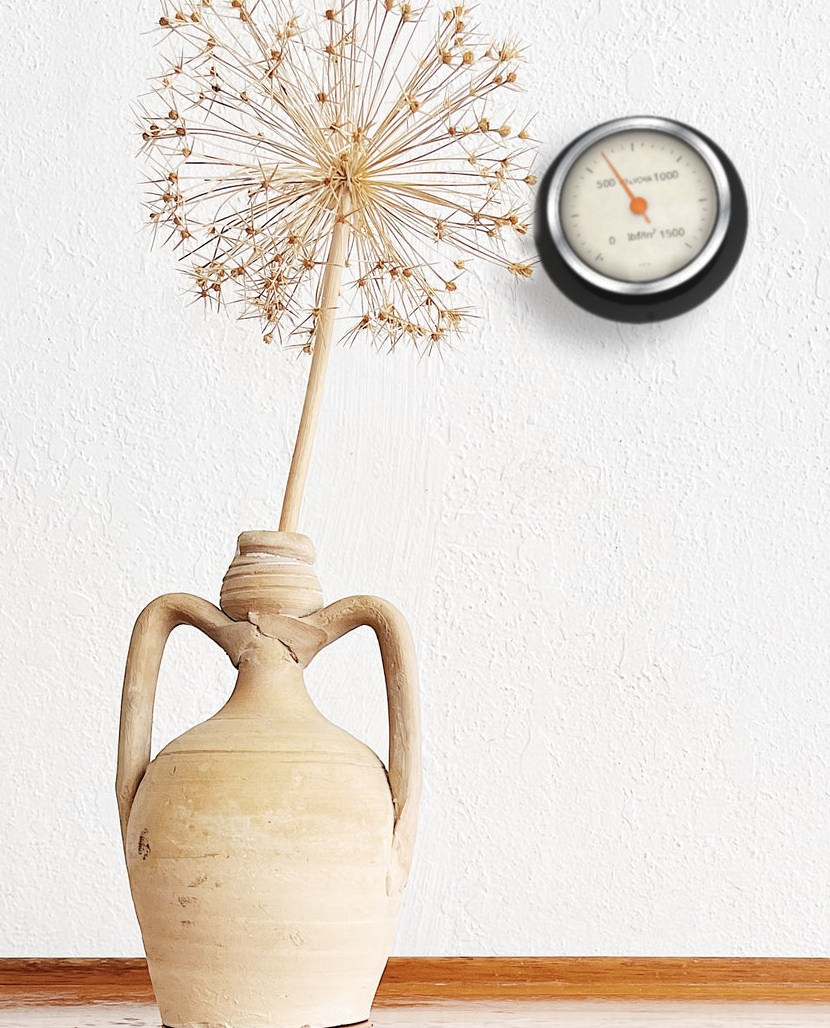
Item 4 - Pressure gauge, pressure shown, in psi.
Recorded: 600 psi
